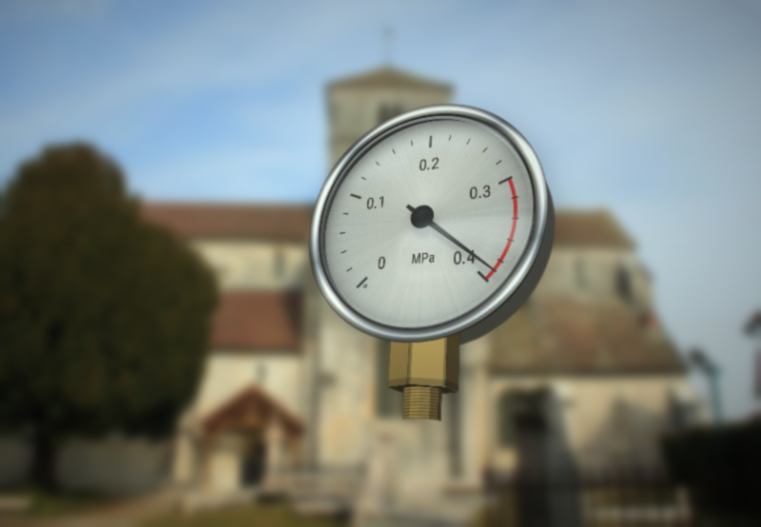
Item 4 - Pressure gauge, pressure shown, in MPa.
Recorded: 0.39 MPa
